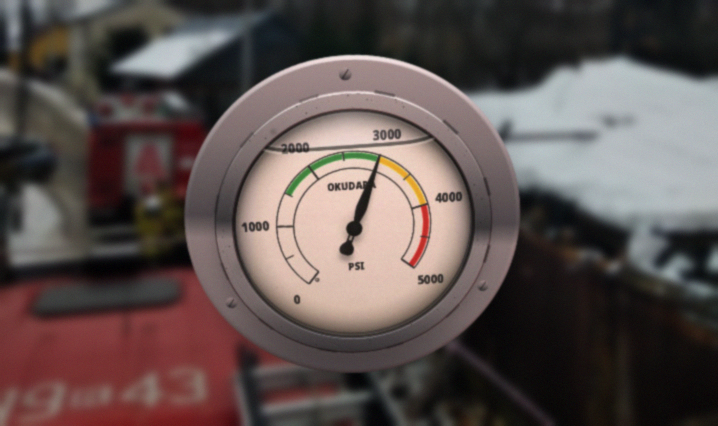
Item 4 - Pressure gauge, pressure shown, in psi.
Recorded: 3000 psi
